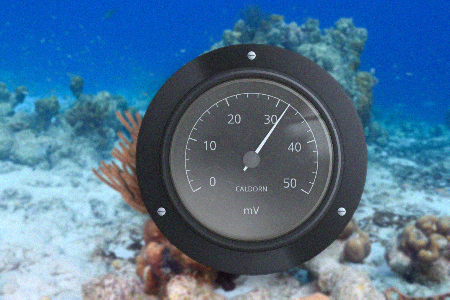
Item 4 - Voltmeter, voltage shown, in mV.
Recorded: 32 mV
